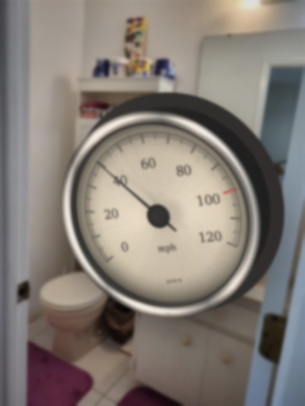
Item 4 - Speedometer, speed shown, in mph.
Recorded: 40 mph
